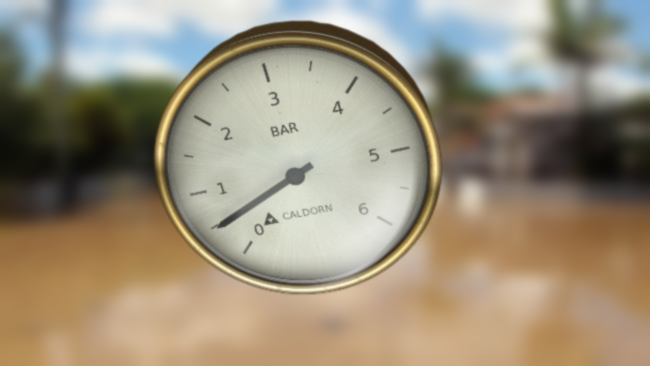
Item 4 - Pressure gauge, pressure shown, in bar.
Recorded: 0.5 bar
